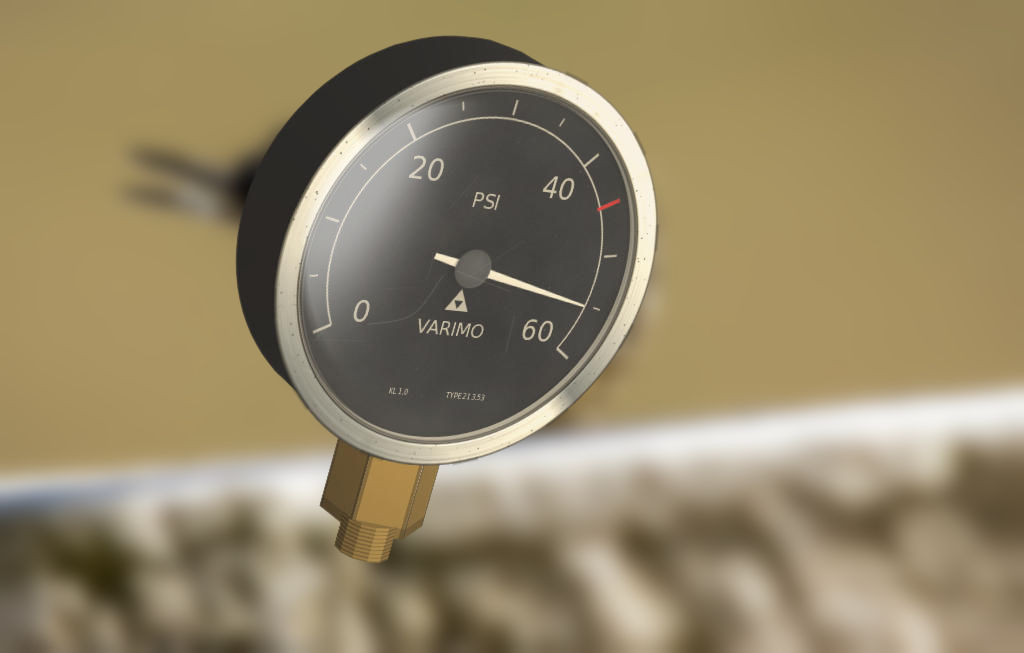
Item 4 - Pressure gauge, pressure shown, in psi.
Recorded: 55 psi
